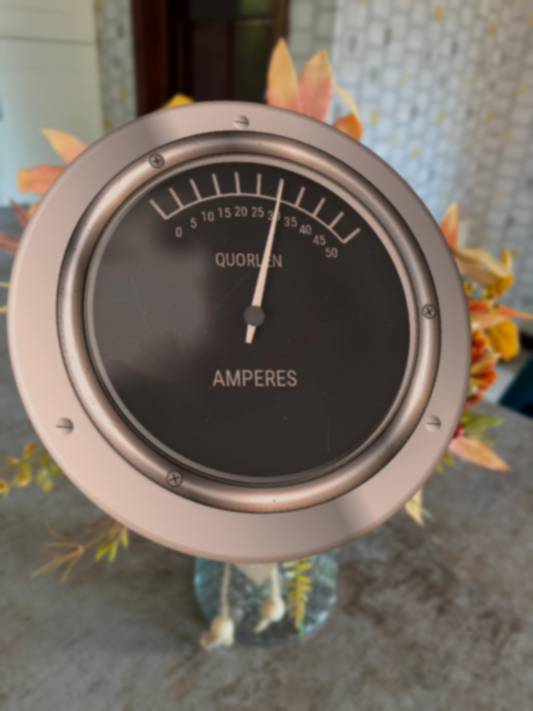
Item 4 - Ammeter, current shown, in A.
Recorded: 30 A
